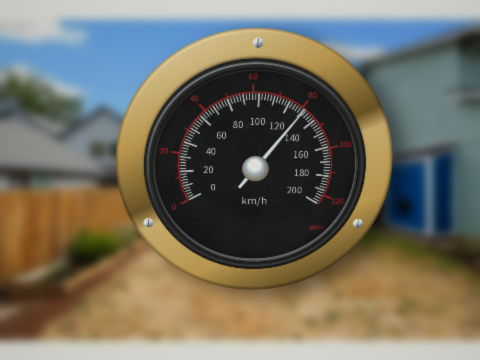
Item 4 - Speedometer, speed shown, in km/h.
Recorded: 130 km/h
